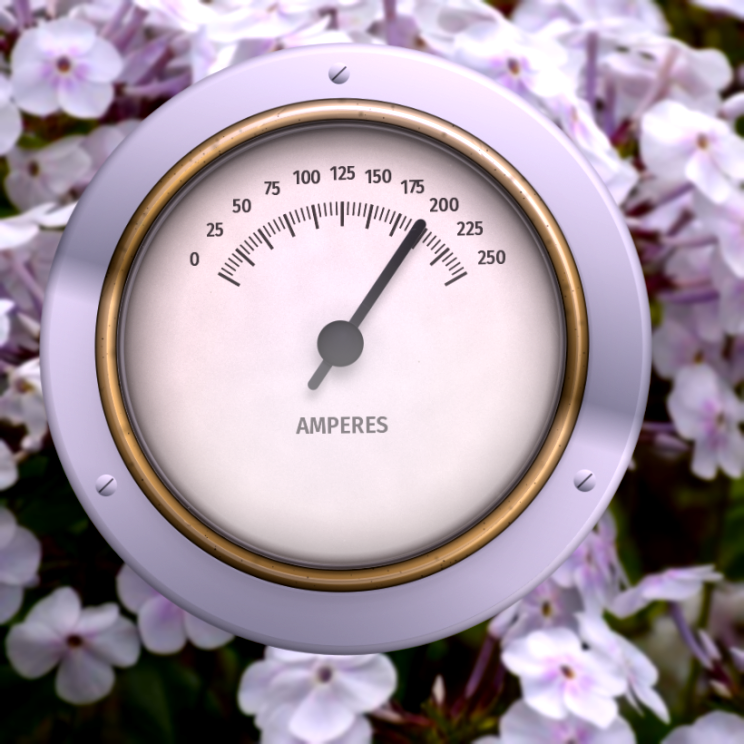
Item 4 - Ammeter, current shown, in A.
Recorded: 195 A
